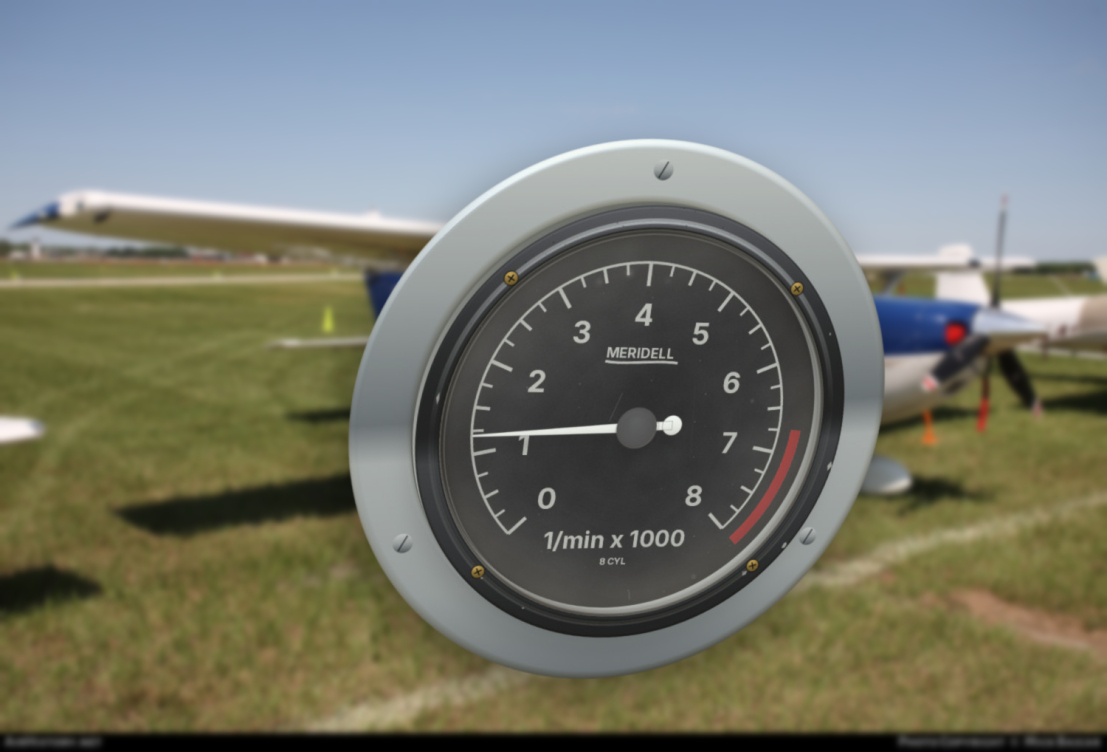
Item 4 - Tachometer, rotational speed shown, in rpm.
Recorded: 1250 rpm
